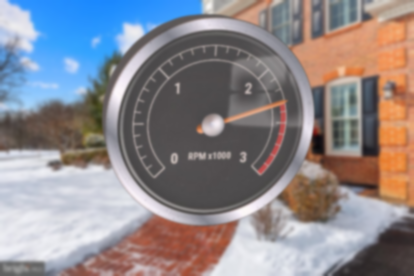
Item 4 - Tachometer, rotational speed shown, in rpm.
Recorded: 2300 rpm
